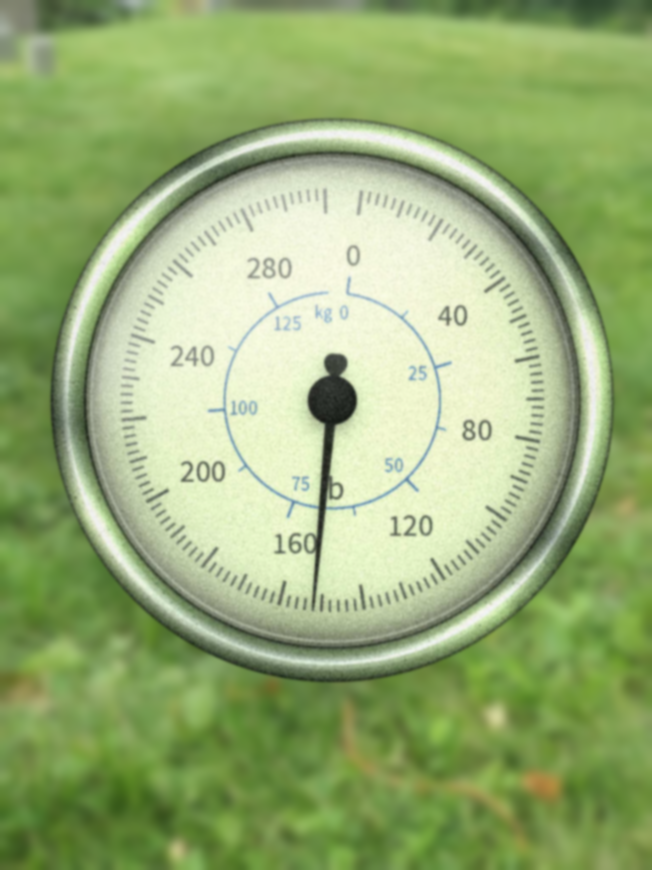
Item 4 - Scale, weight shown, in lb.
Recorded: 152 lb
